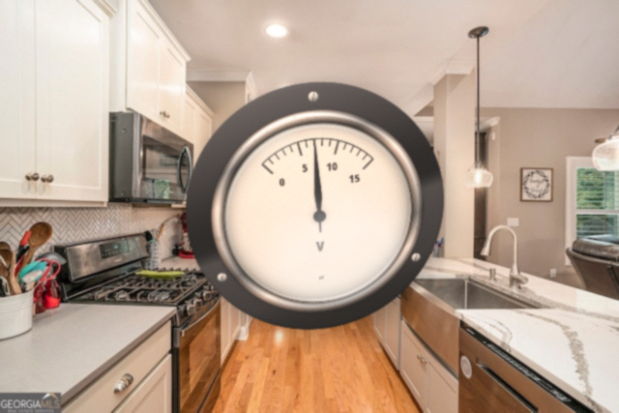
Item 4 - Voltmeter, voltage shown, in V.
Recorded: 7 V
